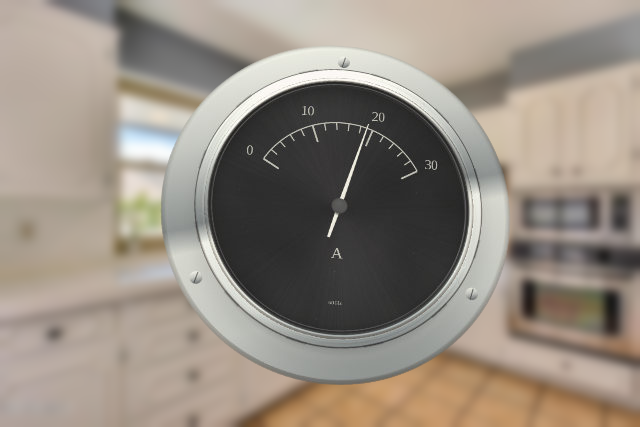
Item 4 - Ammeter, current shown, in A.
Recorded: 19 A
